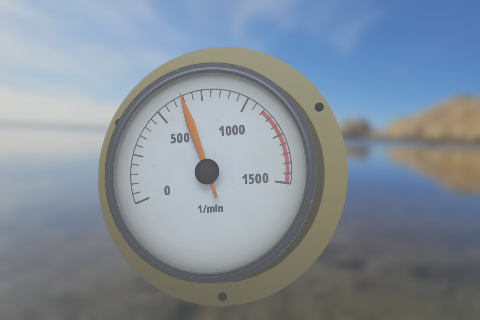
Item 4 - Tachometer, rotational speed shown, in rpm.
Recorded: 650 rpm
